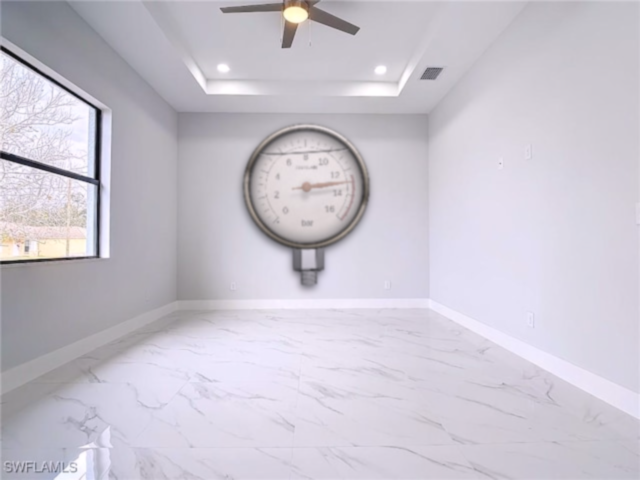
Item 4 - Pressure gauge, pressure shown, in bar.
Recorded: 13 bar
